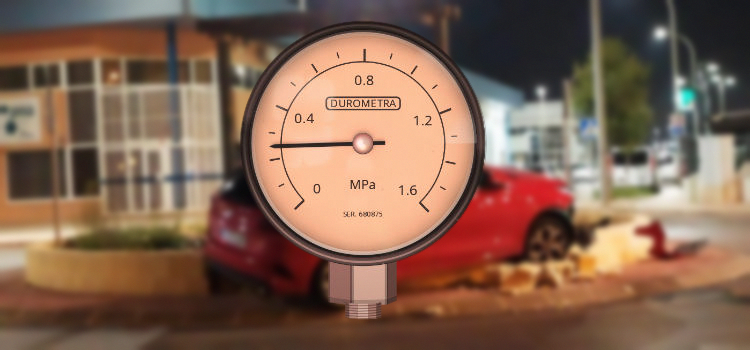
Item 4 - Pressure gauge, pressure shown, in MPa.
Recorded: 0.25 MPa
